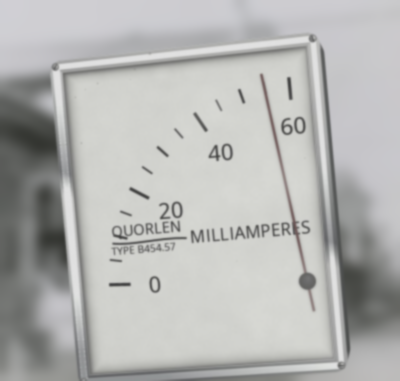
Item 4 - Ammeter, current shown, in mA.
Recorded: 55 mA
